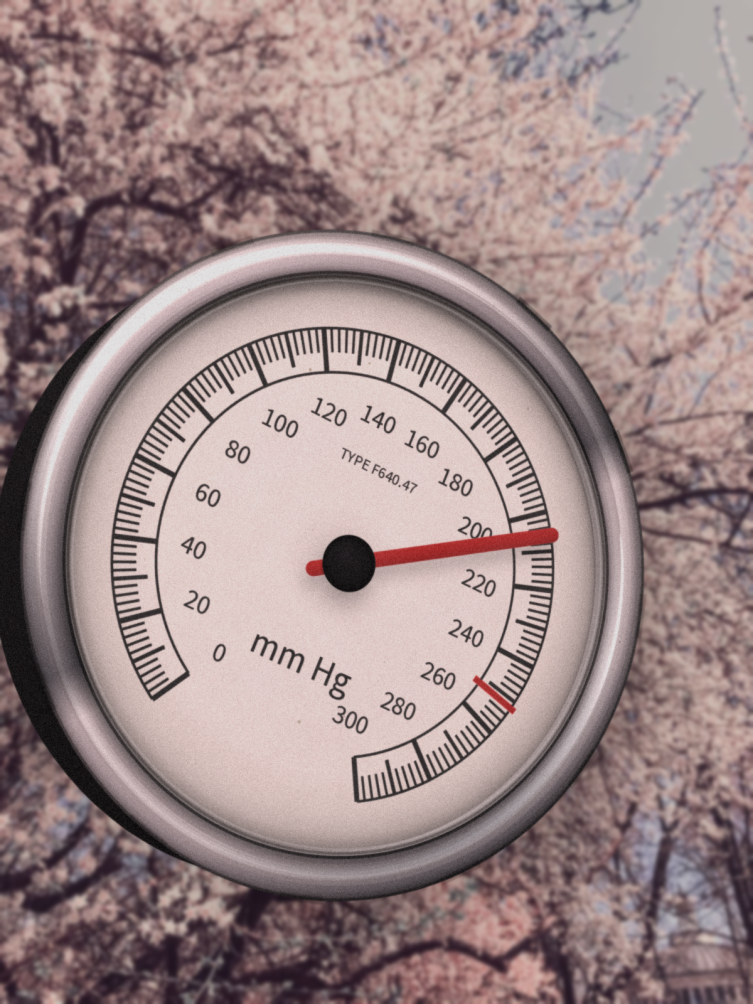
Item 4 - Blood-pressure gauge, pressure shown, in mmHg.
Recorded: 206 mmHg
